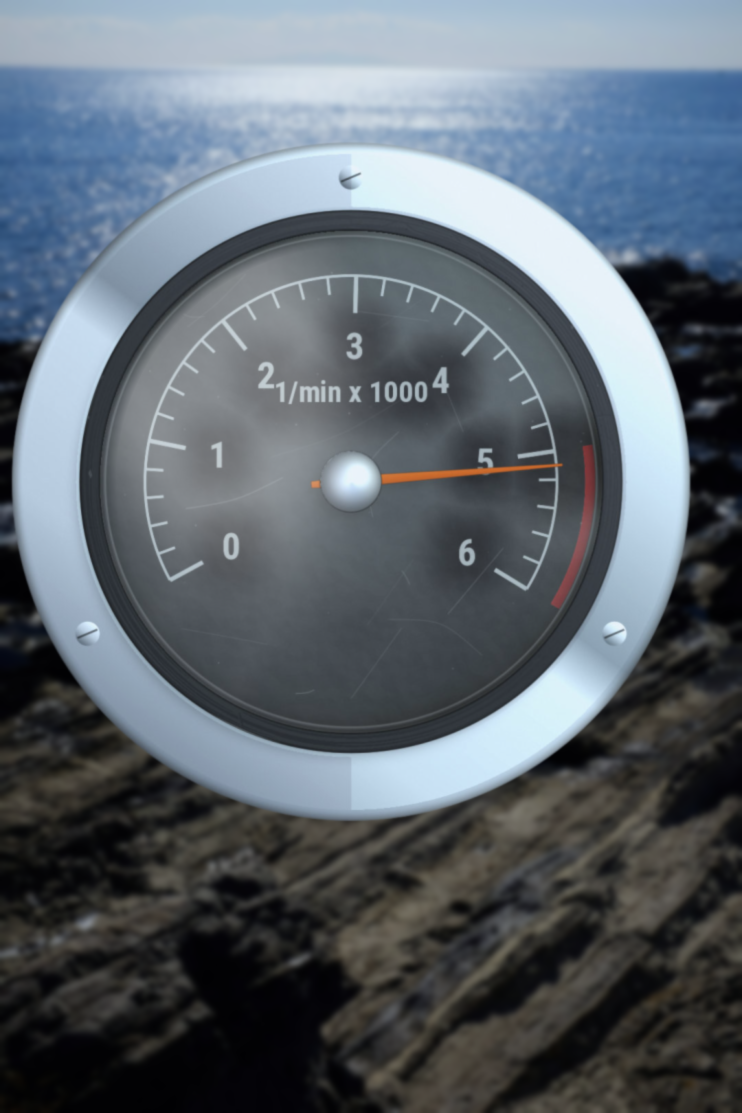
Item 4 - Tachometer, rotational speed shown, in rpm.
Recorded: 5100 rpm
